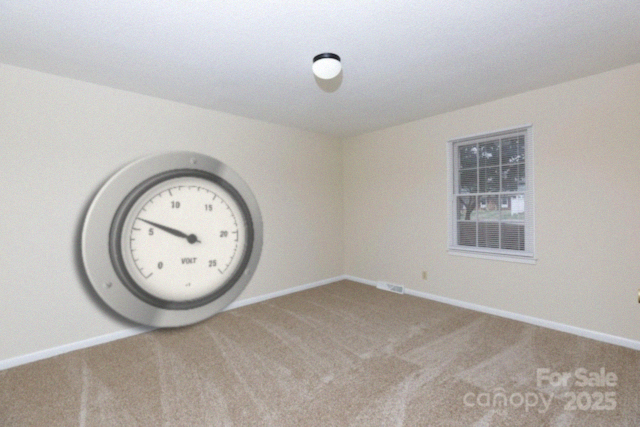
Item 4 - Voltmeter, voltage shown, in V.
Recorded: 6 V
